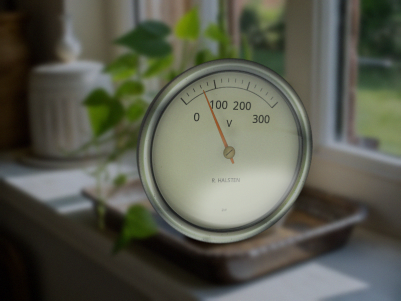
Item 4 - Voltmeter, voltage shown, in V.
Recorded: 60 V
